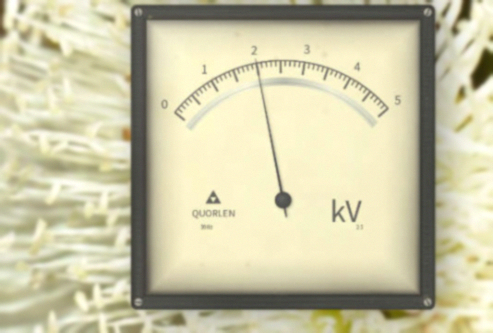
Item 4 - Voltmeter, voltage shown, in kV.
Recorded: 2 kV
